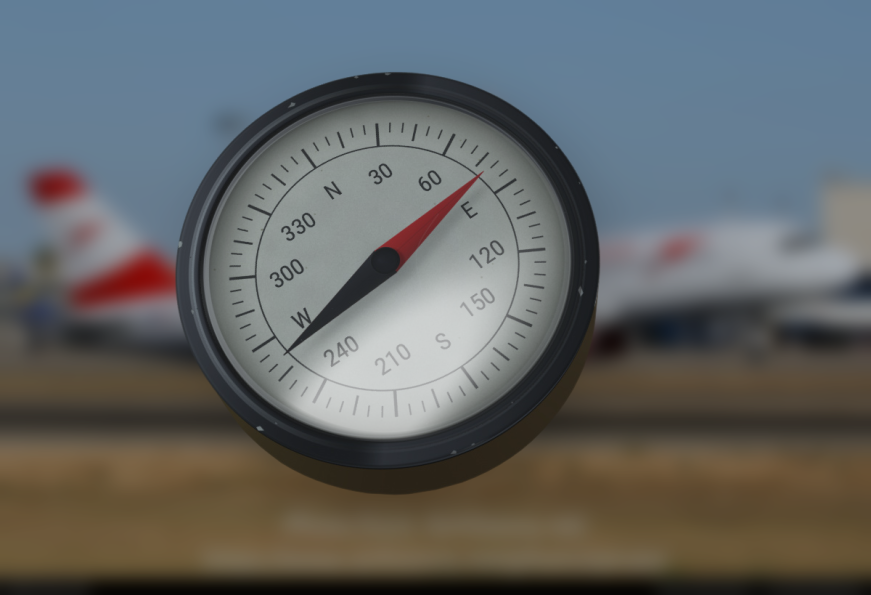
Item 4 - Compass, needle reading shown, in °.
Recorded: 80 °
